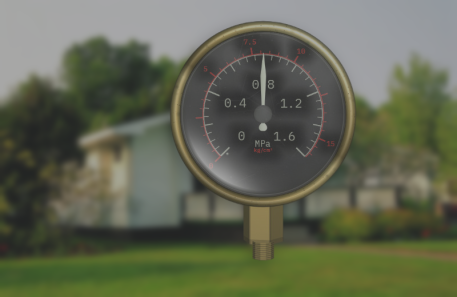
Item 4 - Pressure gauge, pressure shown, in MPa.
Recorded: 0.8 MPa
